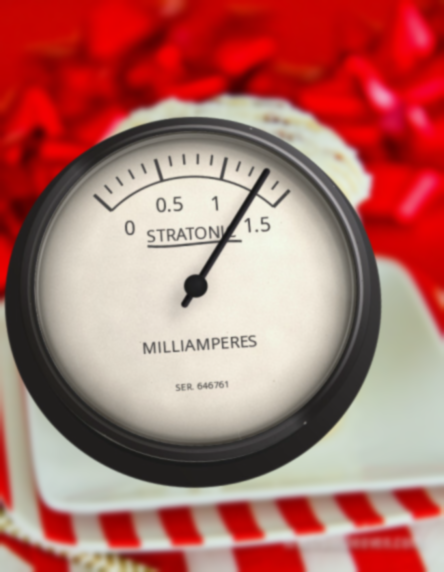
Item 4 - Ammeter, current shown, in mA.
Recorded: 1.3 mA
